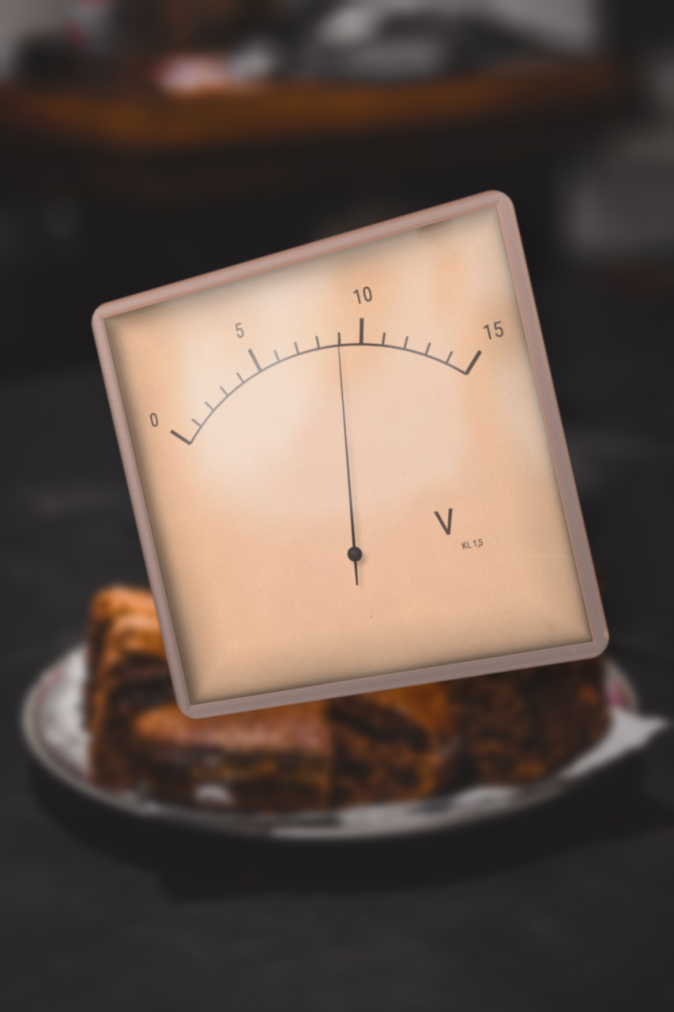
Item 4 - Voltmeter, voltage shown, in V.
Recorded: 9 V
